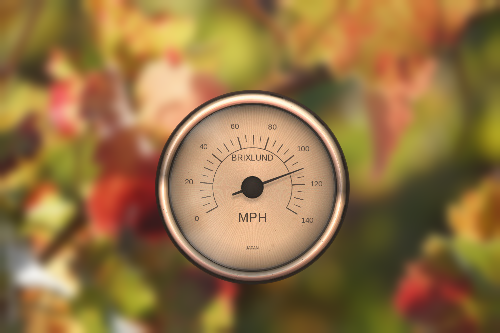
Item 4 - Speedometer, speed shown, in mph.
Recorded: 110 mph
